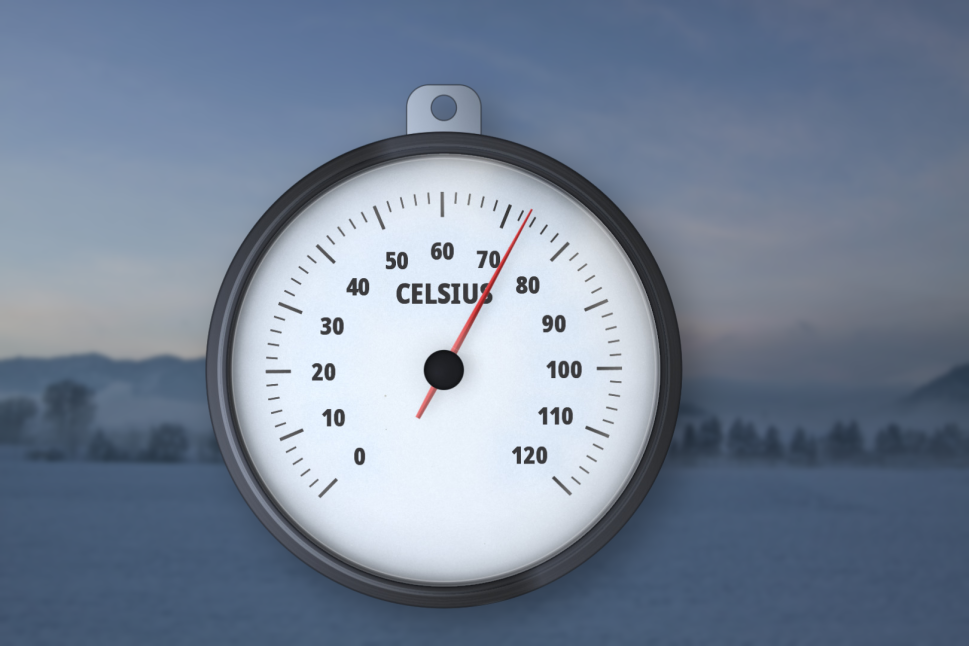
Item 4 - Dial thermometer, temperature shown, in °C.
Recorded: 73 °C
